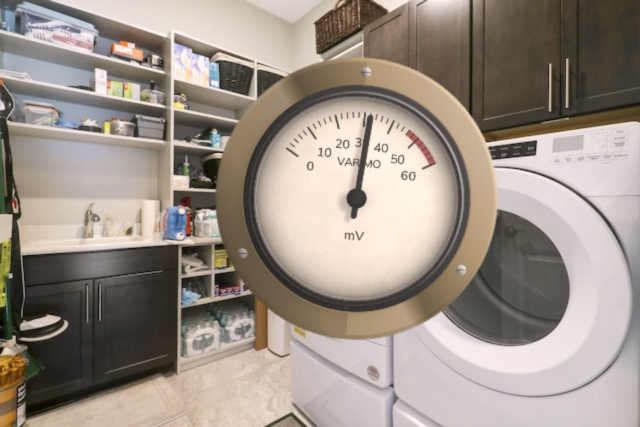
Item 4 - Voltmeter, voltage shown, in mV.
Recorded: 32 mV
